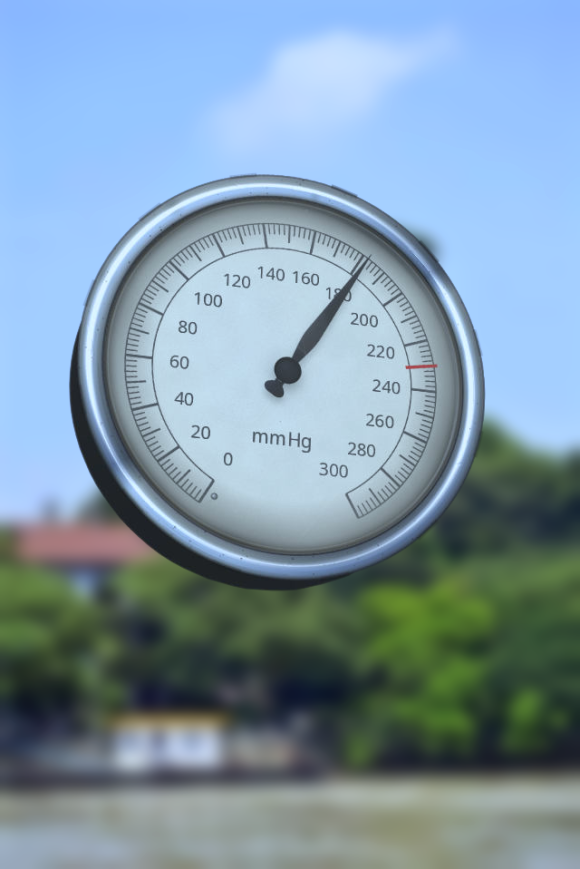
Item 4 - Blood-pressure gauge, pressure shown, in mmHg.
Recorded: 182 mmHg
